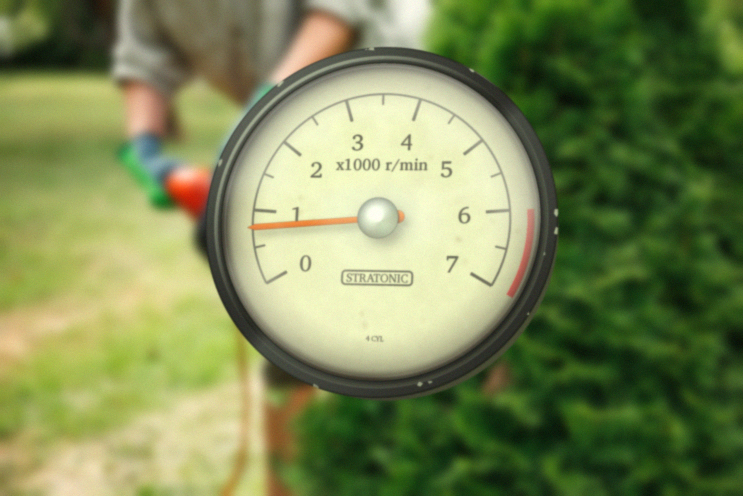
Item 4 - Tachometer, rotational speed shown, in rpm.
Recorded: 750 rpm
